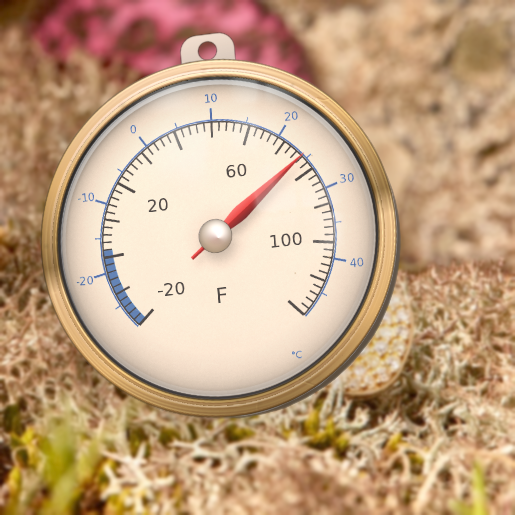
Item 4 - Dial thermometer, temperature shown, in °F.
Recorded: 76 °F
